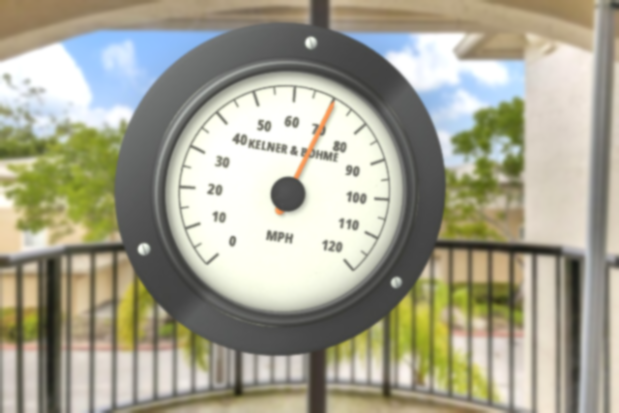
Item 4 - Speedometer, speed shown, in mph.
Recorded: 70 mph
